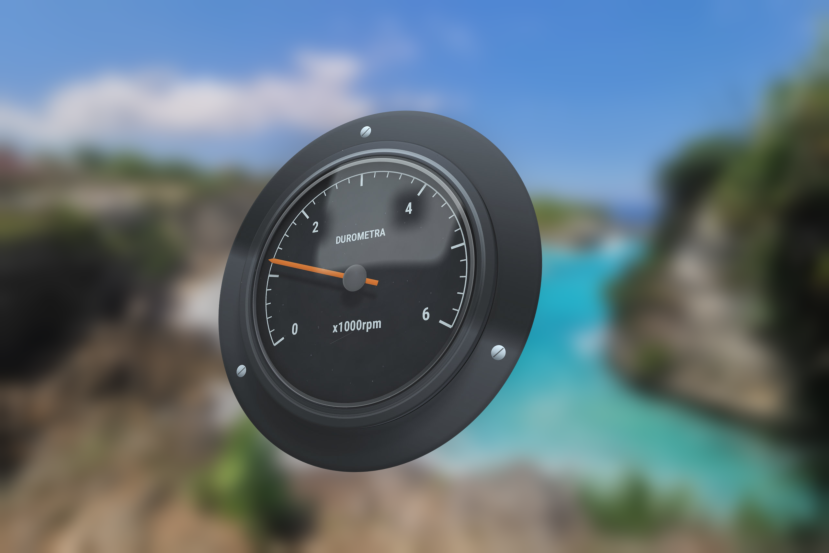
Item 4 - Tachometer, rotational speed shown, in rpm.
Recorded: 1200 rpm
